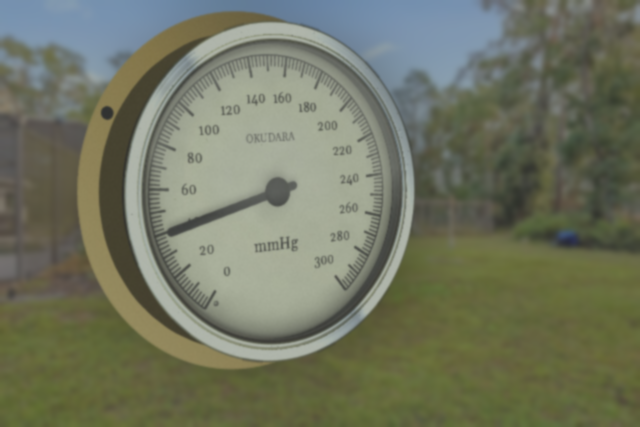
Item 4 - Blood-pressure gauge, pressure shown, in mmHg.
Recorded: 40 mmHg
